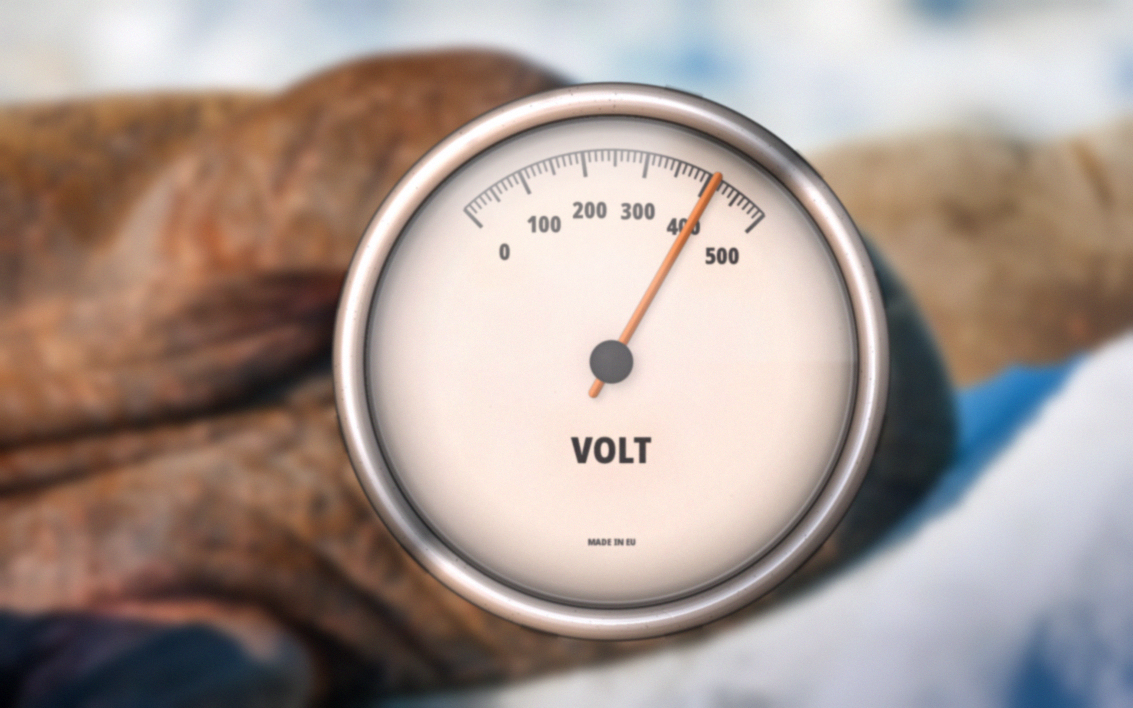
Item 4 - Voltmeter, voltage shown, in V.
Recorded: 410 V
